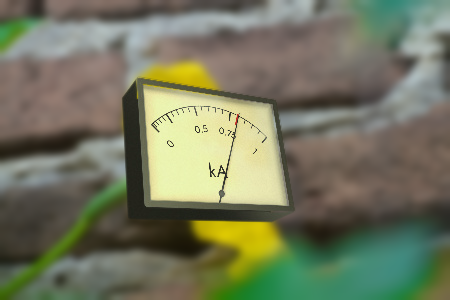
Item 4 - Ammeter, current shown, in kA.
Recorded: 0.8 kA
